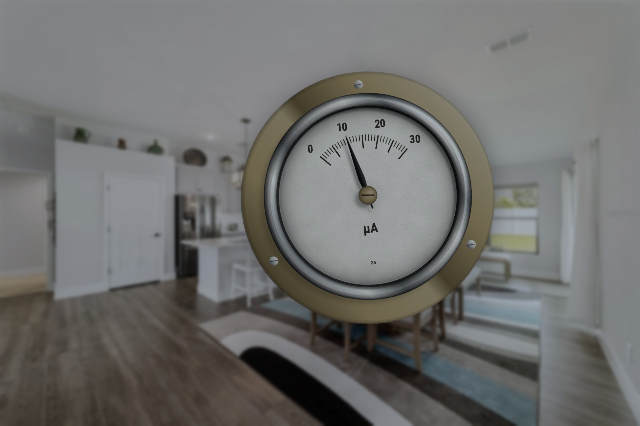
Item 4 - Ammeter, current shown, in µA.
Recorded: 10 µA
